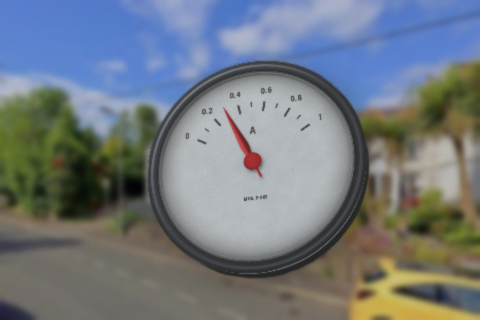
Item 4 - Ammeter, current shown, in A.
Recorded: 0.3 A
